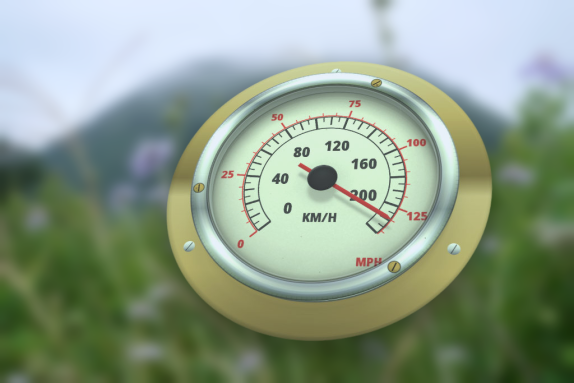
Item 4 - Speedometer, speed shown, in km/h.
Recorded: 210 km/h
